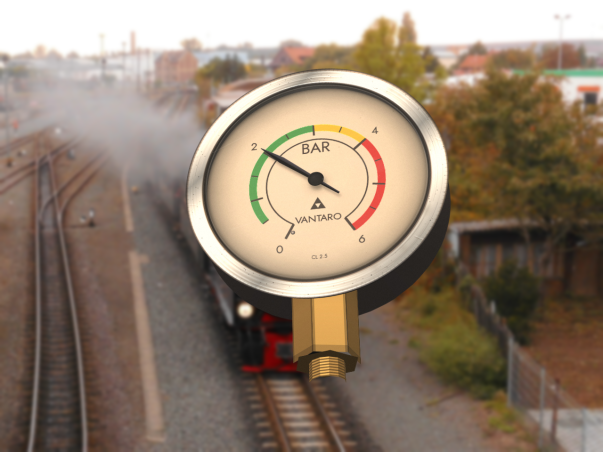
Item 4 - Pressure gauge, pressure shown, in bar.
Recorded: 2 bar
